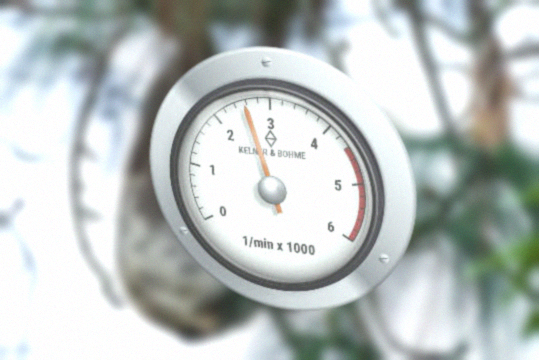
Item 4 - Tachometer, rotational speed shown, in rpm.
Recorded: 2600 rpm
